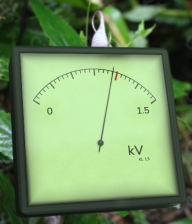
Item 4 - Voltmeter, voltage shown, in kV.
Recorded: 0.95 kV
